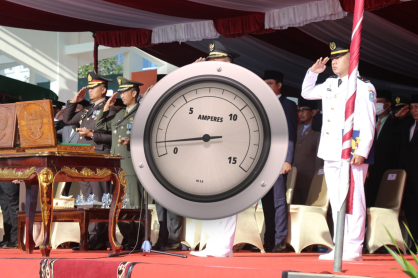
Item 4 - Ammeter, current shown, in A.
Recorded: 1 A
